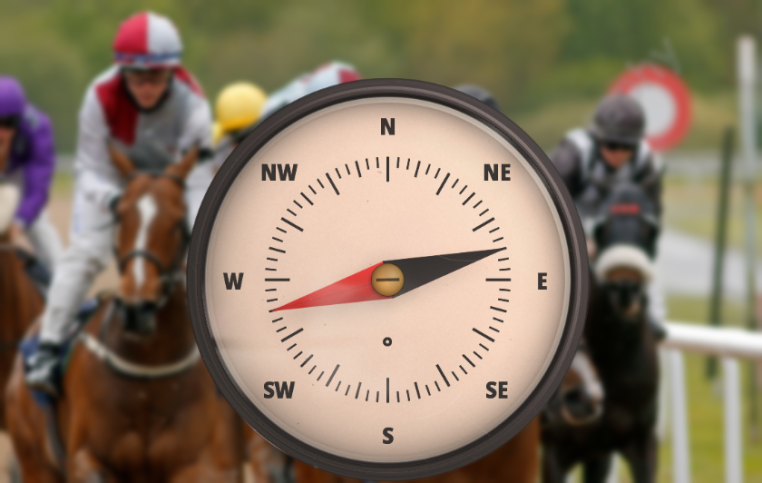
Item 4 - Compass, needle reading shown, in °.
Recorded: 255 °
